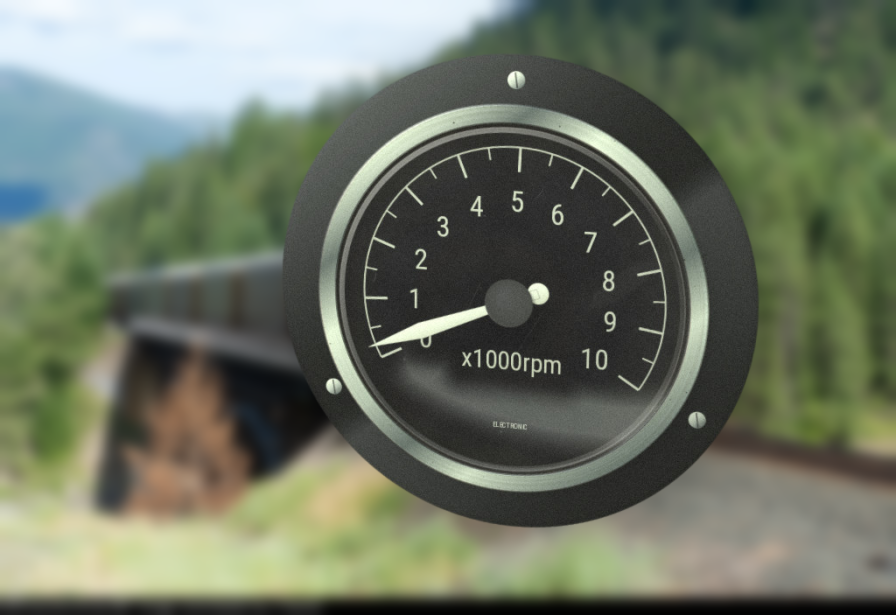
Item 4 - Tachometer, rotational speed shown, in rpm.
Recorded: 250 rpm
